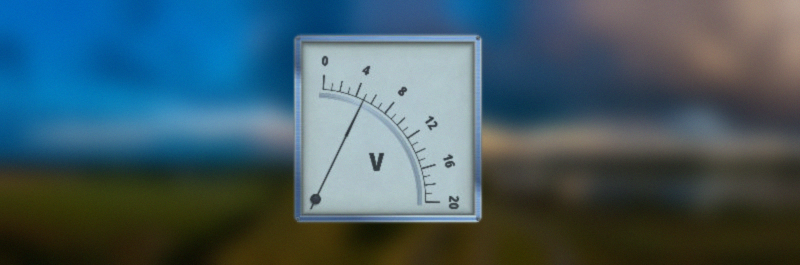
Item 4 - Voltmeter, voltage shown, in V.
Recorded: 5 V
